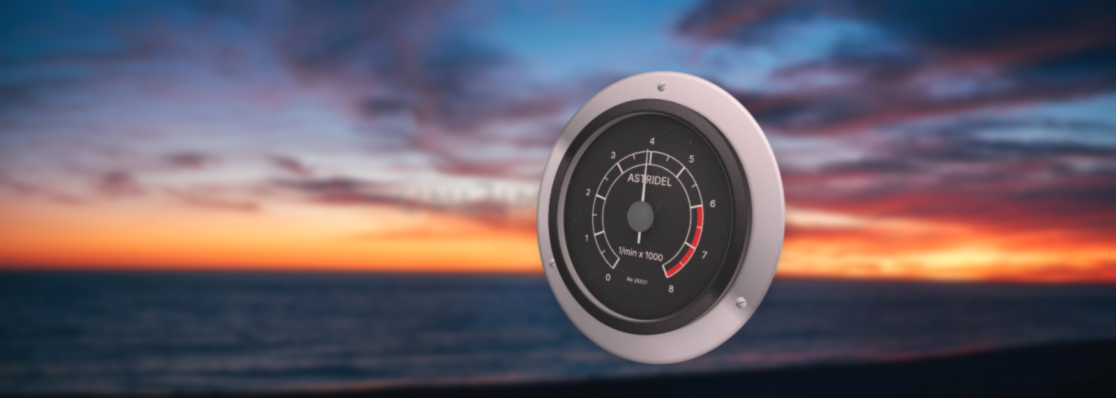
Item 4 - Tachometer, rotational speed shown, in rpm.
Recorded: 4000 rpm
